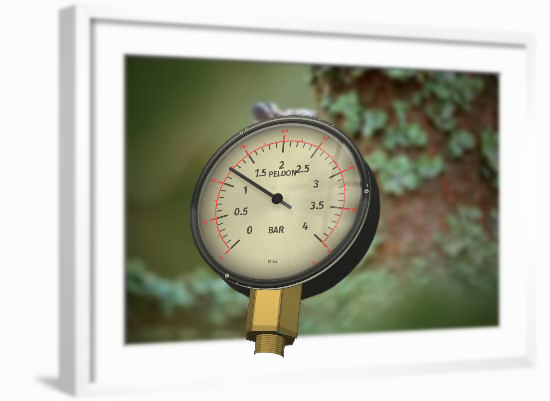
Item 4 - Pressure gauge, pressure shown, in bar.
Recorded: 1.2 bar
